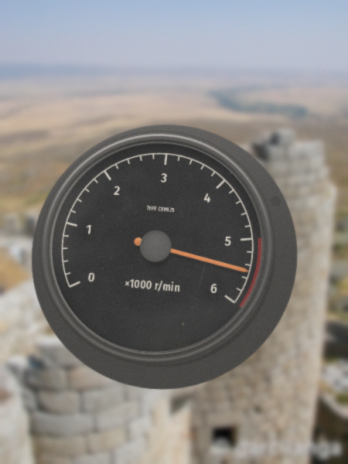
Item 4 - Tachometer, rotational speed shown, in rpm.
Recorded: 5500 rpm
